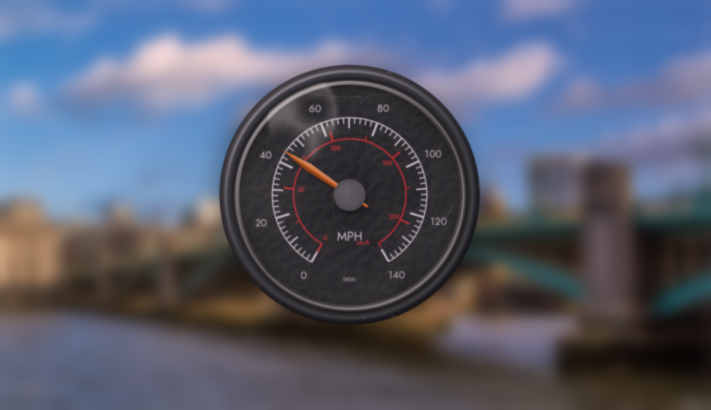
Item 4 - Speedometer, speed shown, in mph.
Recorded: 44 mph
